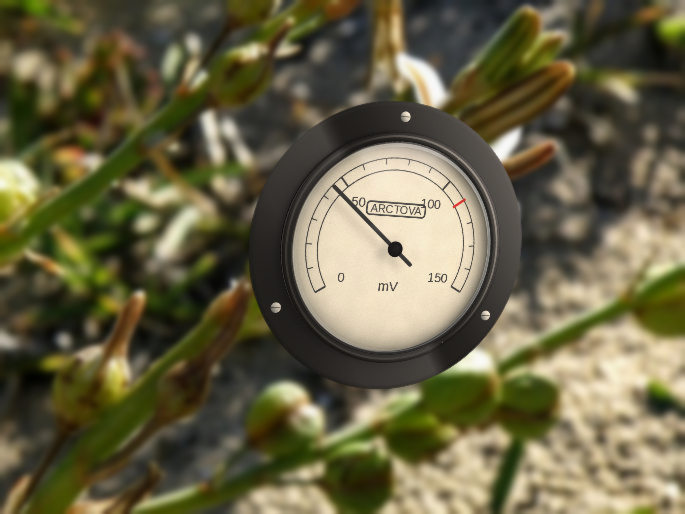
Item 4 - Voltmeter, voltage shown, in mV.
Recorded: 45 mV
